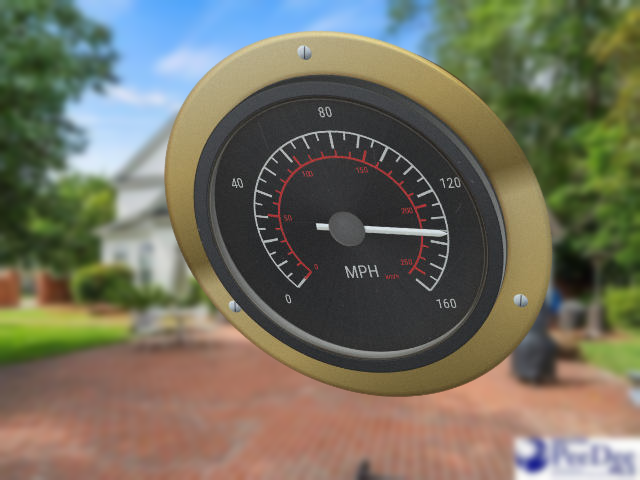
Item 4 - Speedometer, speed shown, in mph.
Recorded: 135 mph
